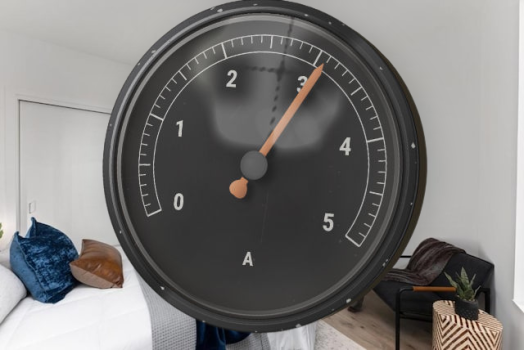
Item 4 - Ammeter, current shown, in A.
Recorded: 3.1 A
